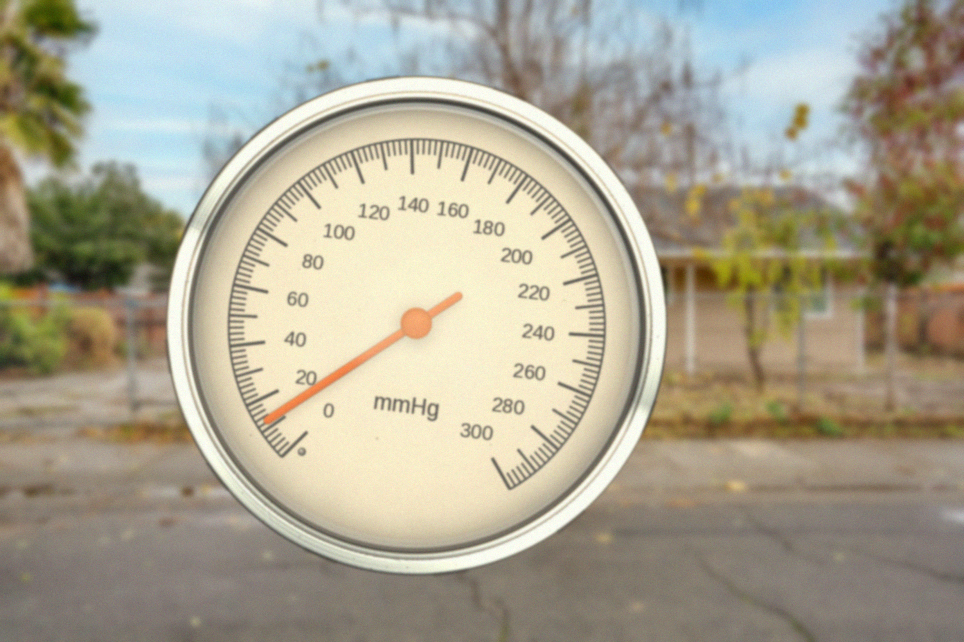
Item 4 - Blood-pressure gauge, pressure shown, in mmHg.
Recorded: 12 mmHg
